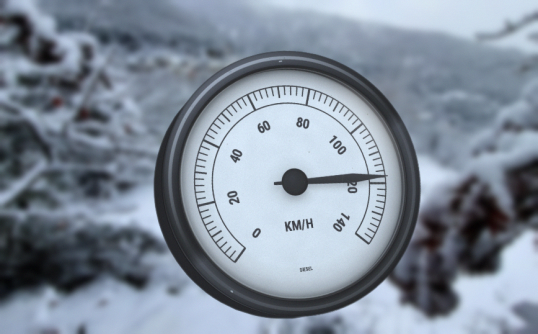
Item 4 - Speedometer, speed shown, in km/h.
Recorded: 118 km/h
